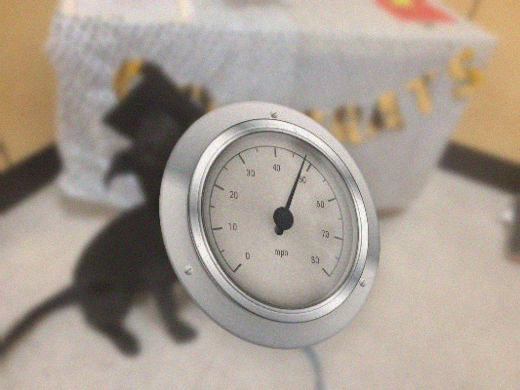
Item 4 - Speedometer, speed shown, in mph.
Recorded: 47.5 mph
